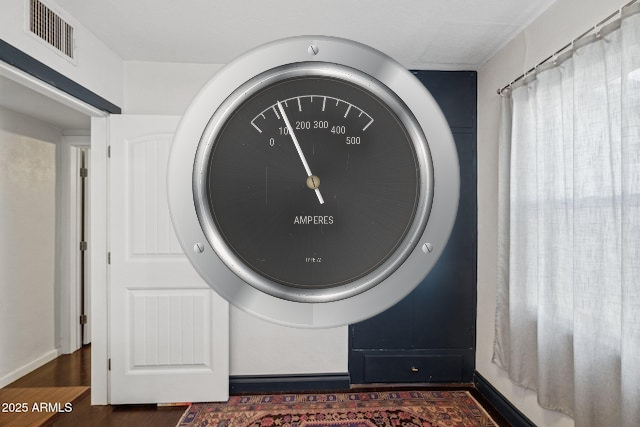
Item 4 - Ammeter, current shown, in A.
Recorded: 125 A
